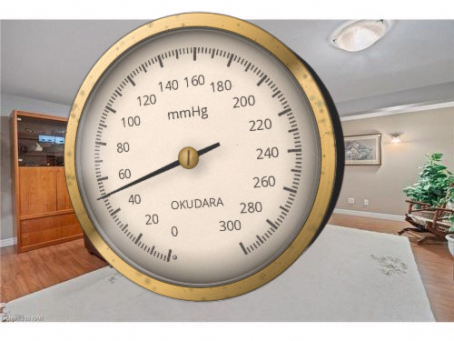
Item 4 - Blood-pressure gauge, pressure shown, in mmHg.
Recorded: 50 mmHg
